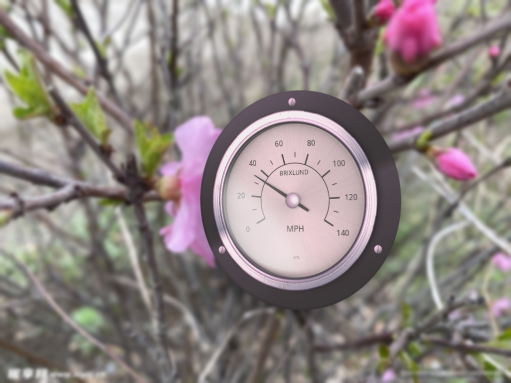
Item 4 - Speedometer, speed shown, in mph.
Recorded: 35 mph
